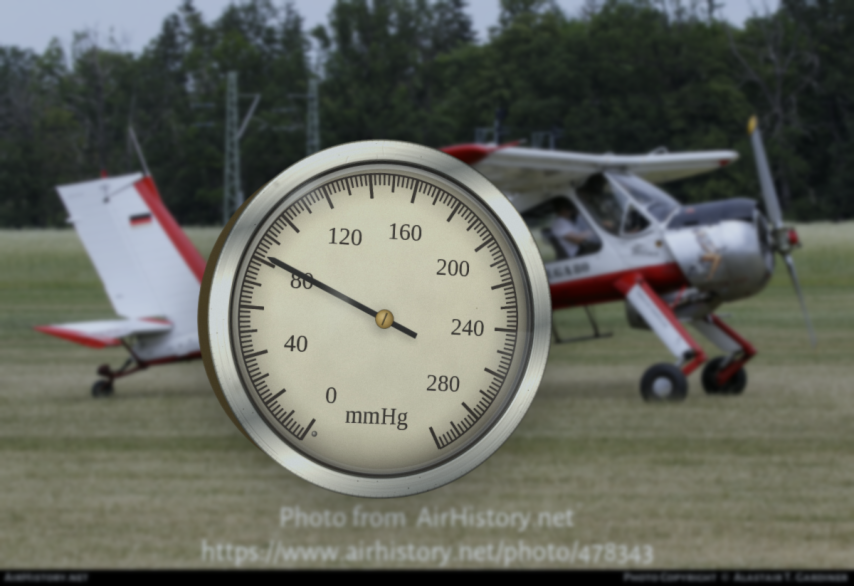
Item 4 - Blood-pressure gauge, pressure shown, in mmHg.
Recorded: 82 mmHg
